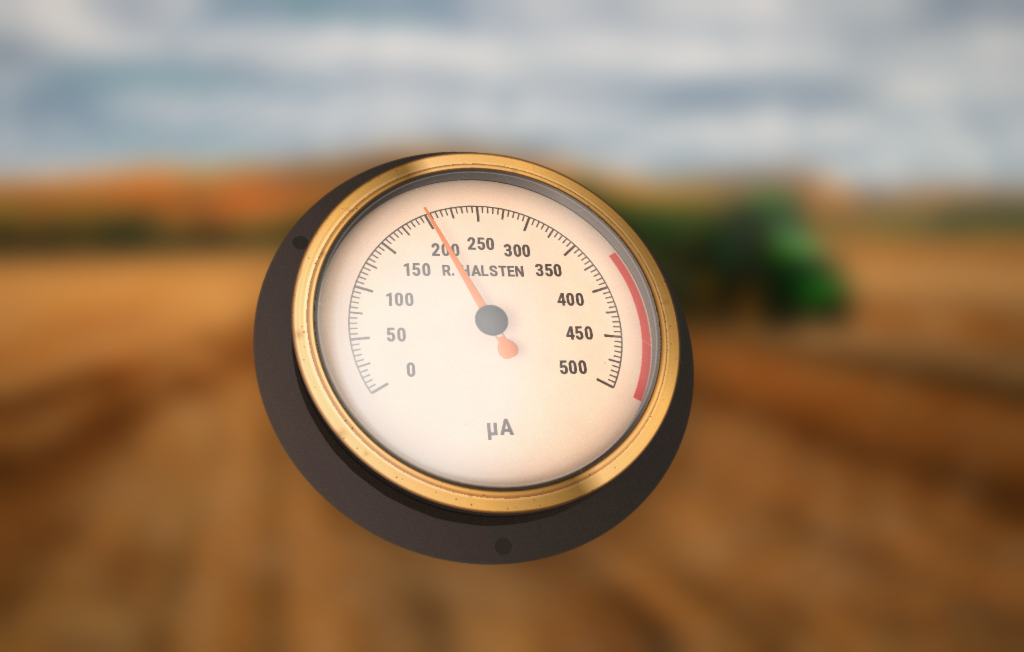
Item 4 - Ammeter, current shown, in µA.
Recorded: 200 µA
